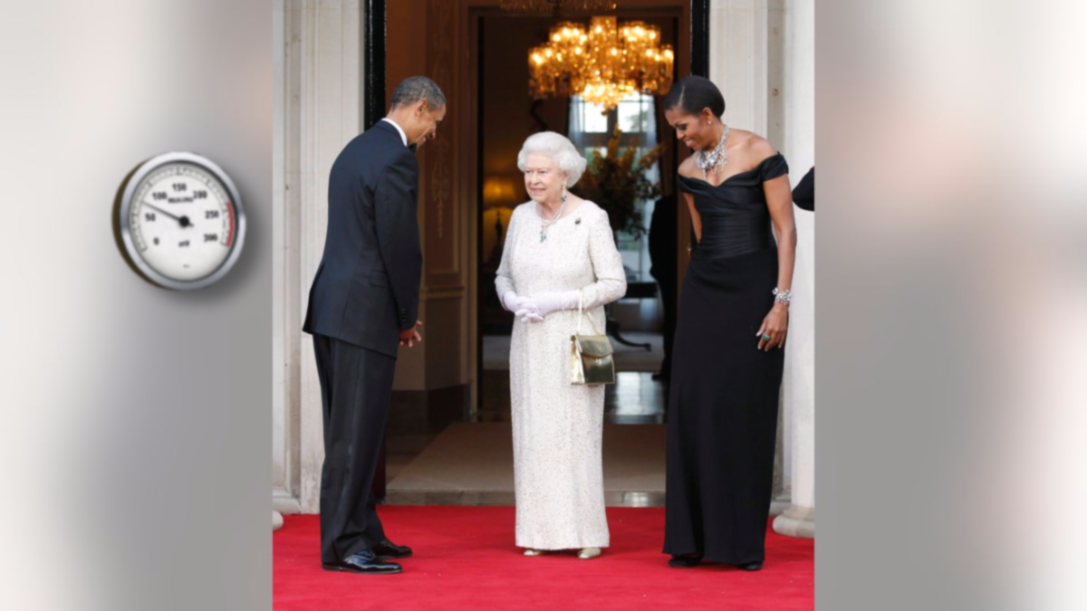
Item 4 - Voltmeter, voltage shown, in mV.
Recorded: 70 mV
